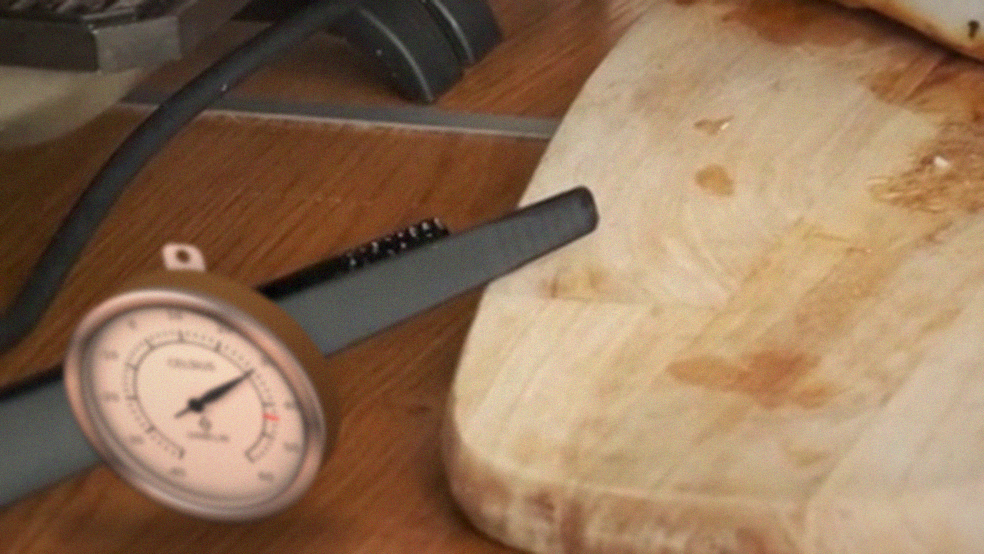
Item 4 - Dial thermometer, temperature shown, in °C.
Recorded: 30 °C
